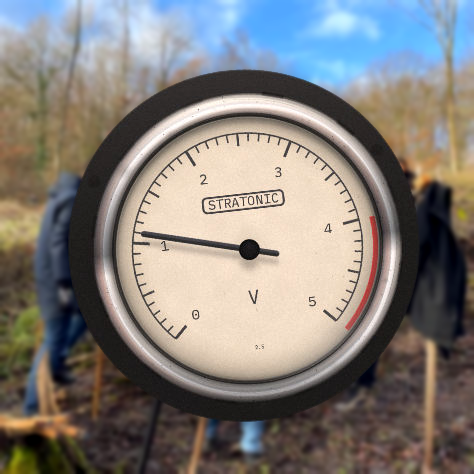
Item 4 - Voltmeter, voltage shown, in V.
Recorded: 1.1 V
